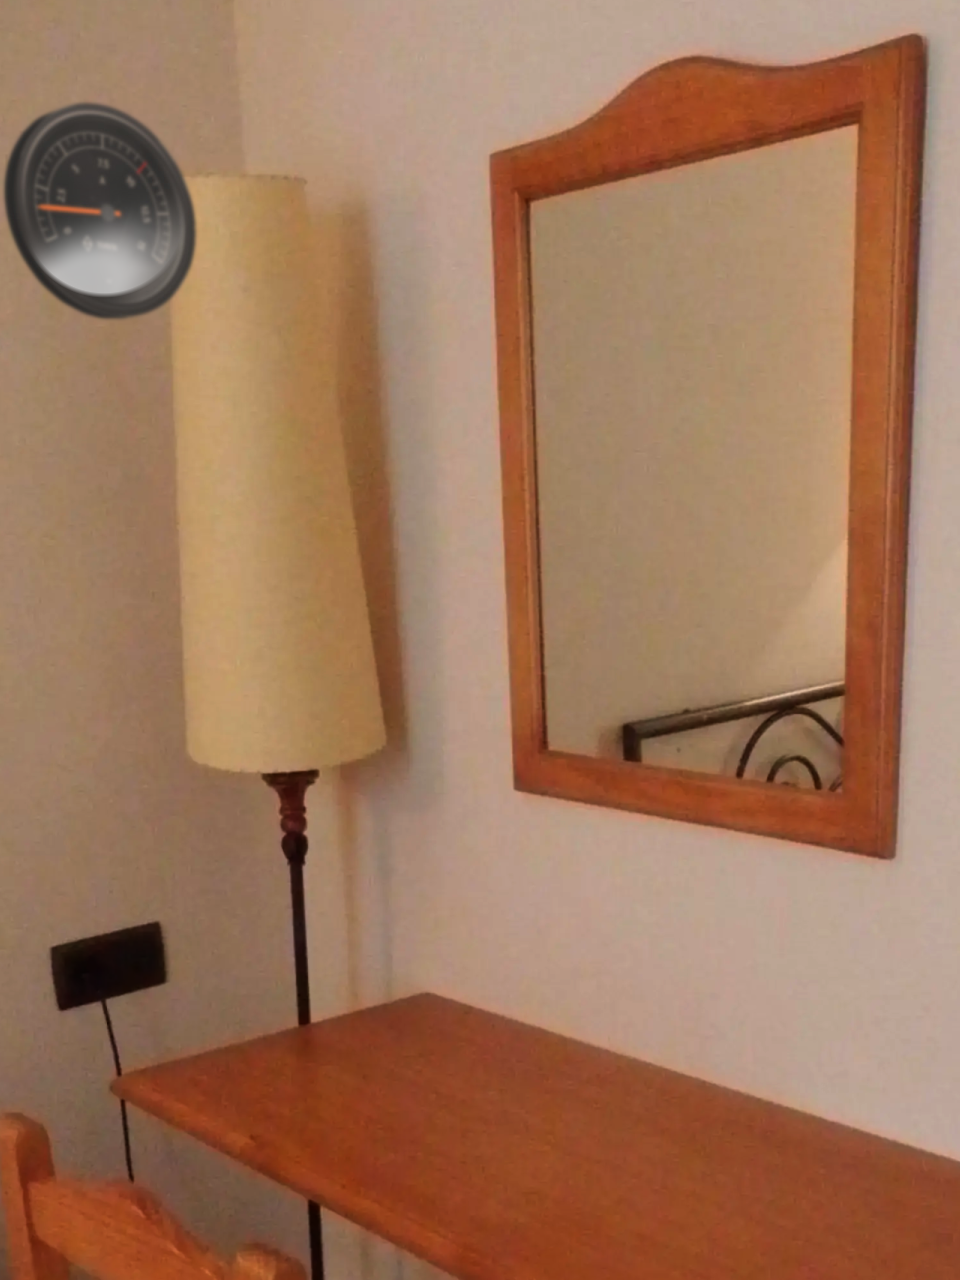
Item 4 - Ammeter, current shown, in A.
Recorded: 1.5 A
